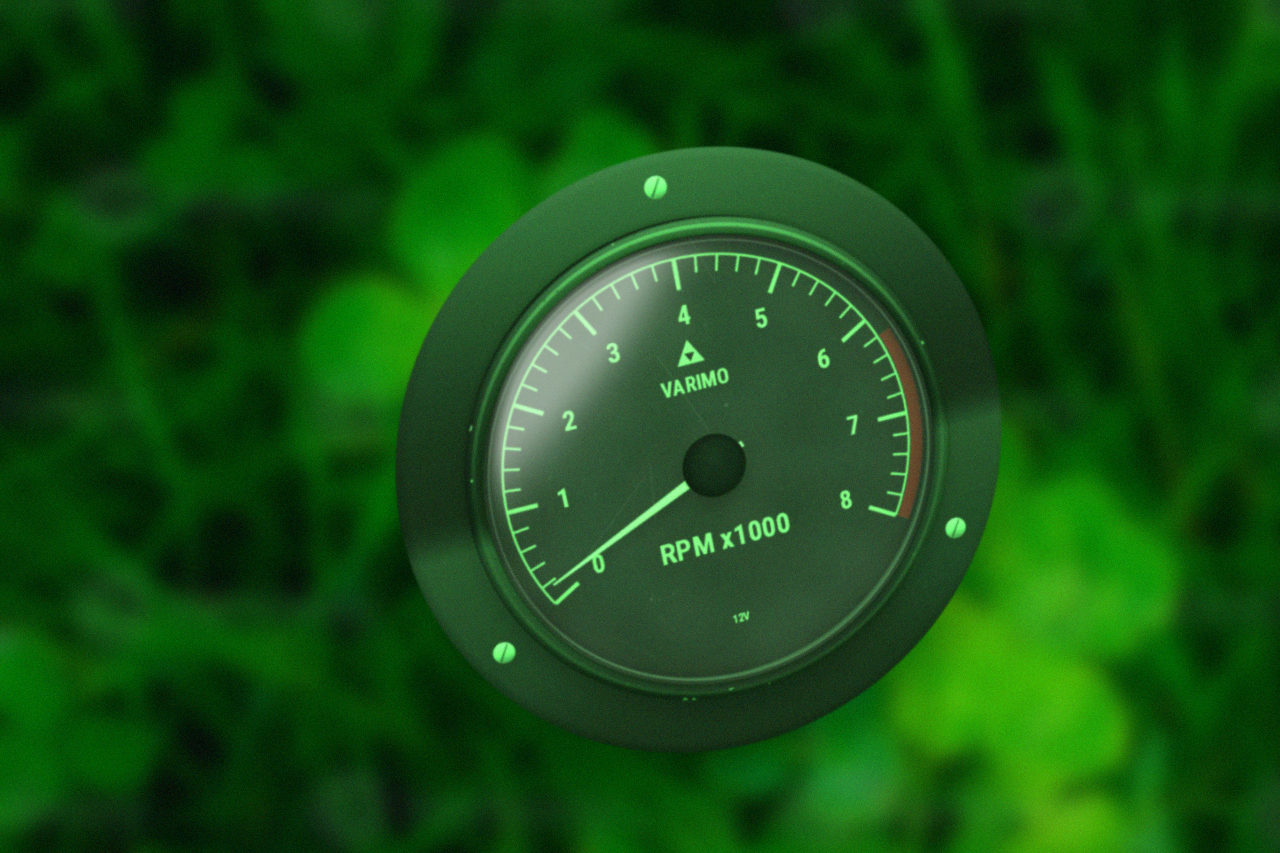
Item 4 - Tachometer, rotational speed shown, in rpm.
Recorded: 200 rpm
